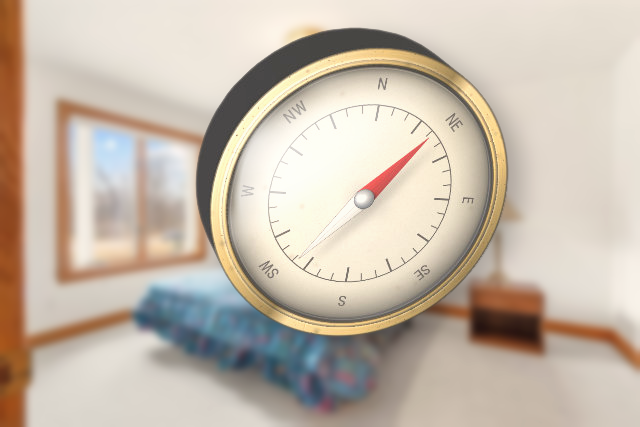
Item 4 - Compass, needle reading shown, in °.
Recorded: 40 °
